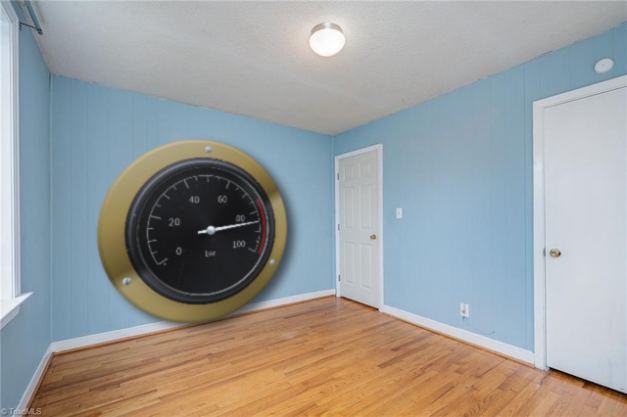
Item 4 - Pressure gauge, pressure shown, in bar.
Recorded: 85 bar
